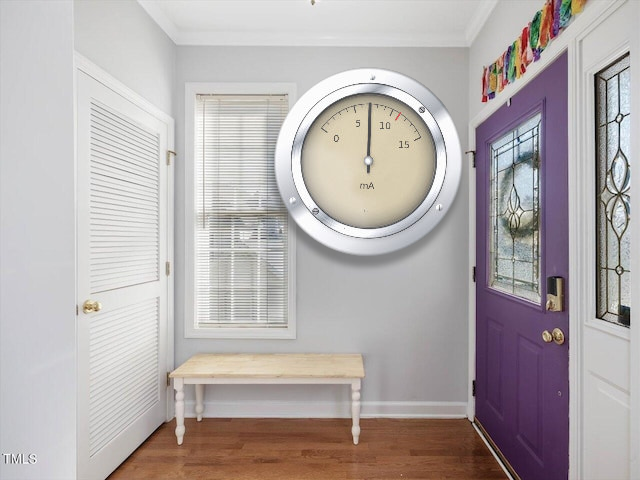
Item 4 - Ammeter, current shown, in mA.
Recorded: 7 mA
